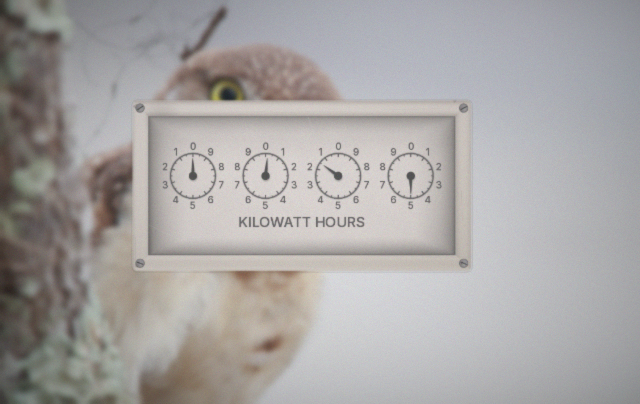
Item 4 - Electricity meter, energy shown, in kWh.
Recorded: 15 kWh
